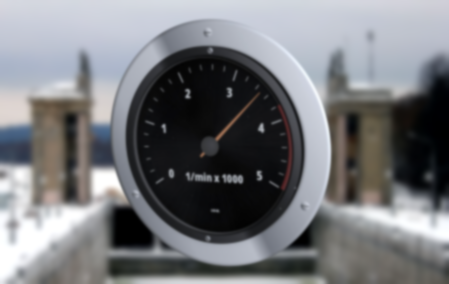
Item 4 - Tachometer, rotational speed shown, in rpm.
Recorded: 3500 rpm
